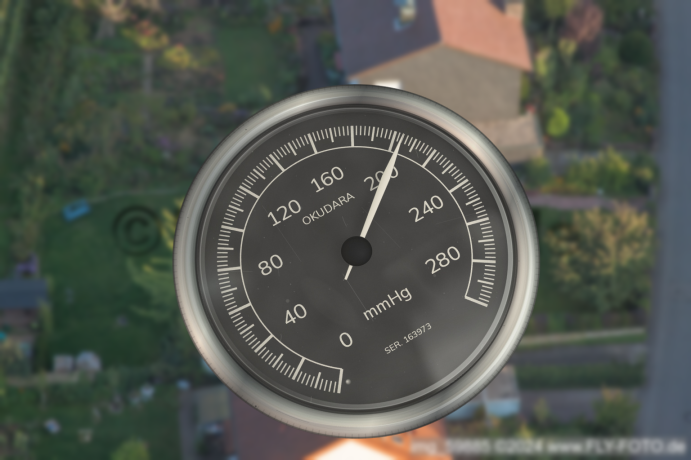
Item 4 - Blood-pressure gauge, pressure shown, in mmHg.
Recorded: 204 mmHg
